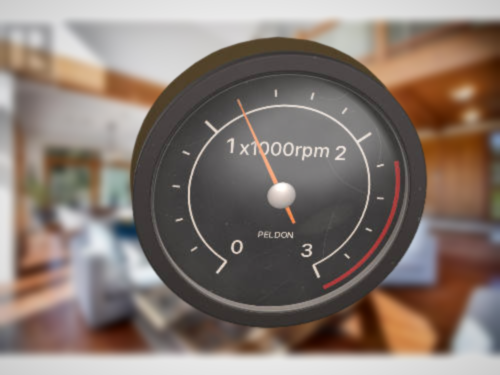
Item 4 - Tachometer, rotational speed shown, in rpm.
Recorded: 1200 rpm
